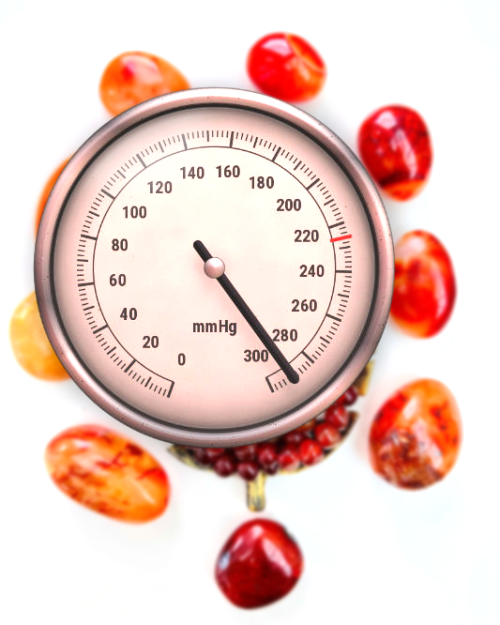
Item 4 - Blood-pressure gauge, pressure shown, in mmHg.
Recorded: 290 mmHg
